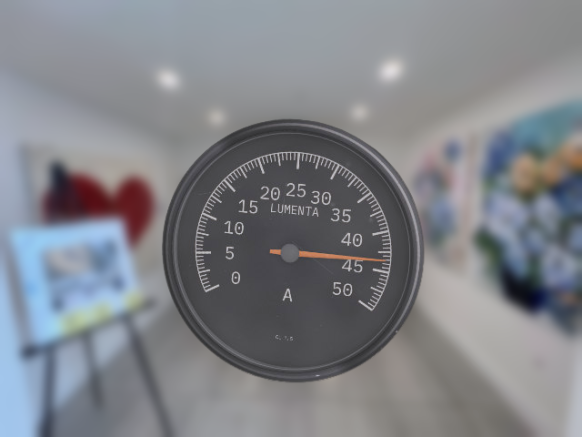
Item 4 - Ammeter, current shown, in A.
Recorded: 43.5 A
